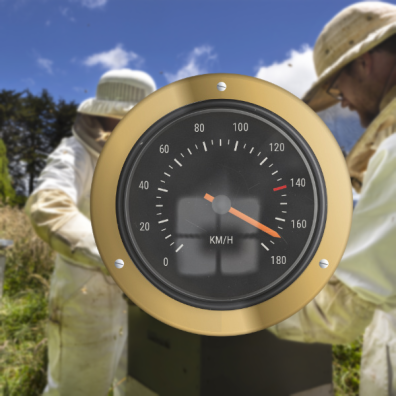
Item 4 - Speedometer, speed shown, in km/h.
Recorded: 170 km/h
